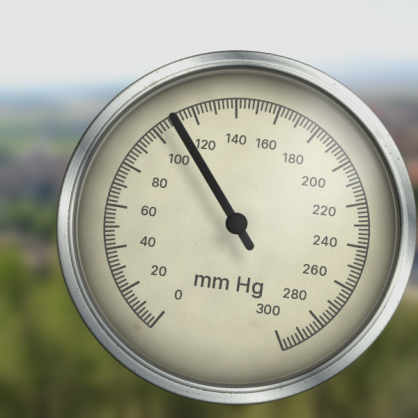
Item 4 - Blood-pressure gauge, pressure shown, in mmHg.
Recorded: 110 mmHg
